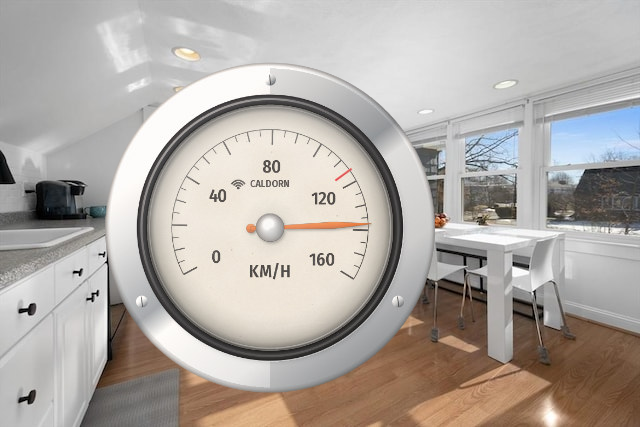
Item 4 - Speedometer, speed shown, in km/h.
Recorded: 137.5 km/h
